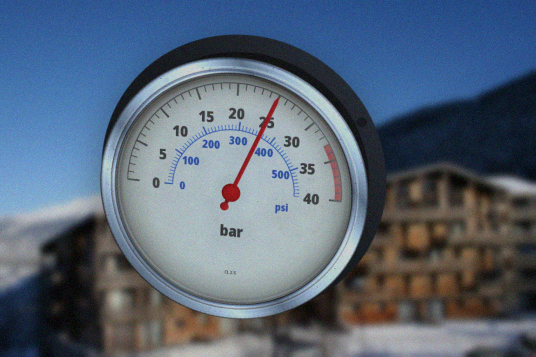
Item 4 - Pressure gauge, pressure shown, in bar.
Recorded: 25 bar
